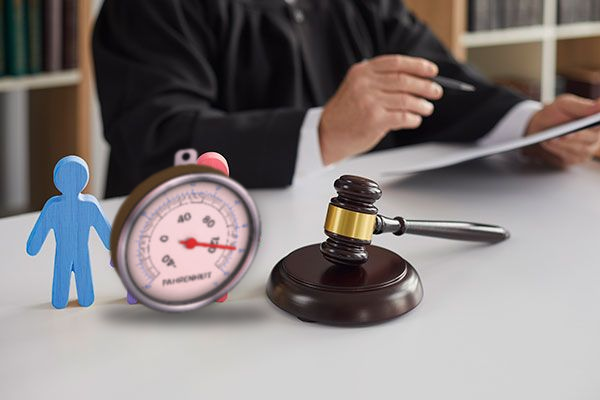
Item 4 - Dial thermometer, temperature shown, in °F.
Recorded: 120 °F
